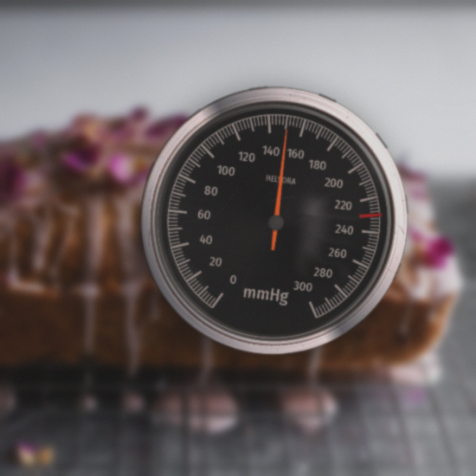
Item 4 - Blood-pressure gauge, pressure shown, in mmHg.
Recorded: 150 mmHg
